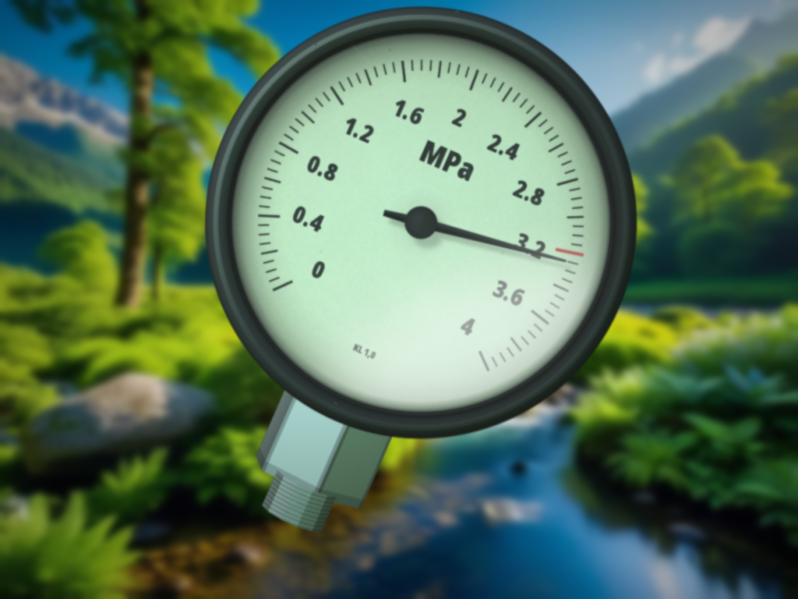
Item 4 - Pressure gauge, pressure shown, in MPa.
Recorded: 3.25 MPa
